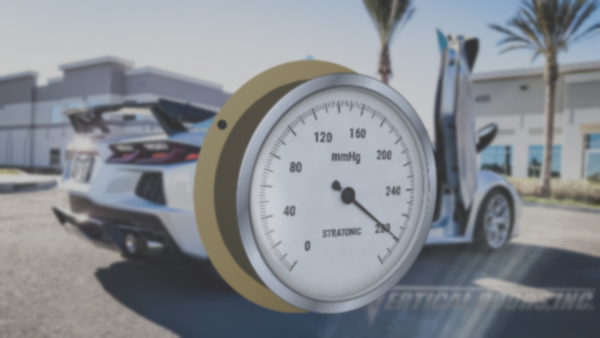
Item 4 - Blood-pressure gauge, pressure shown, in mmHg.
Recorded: 280 mmHg
